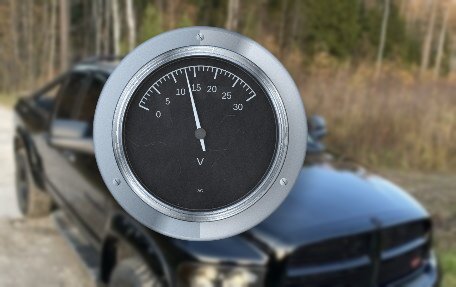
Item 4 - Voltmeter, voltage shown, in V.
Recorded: 13 V
